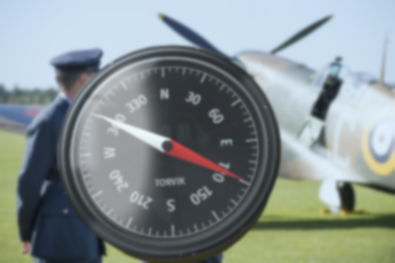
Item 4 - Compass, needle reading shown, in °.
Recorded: 120 °
